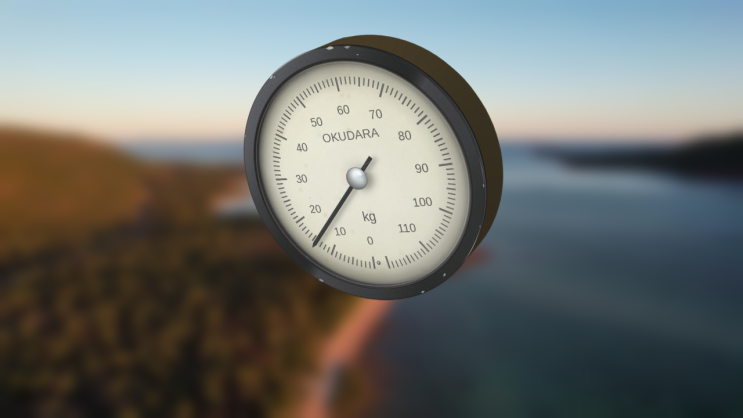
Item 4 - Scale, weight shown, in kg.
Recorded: 14 kg
